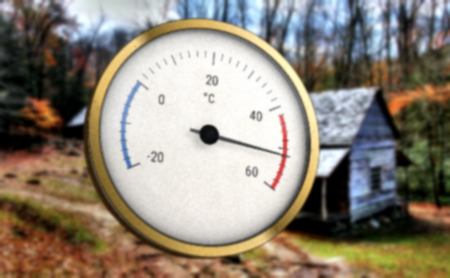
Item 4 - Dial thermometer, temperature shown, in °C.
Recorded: 52 °C
